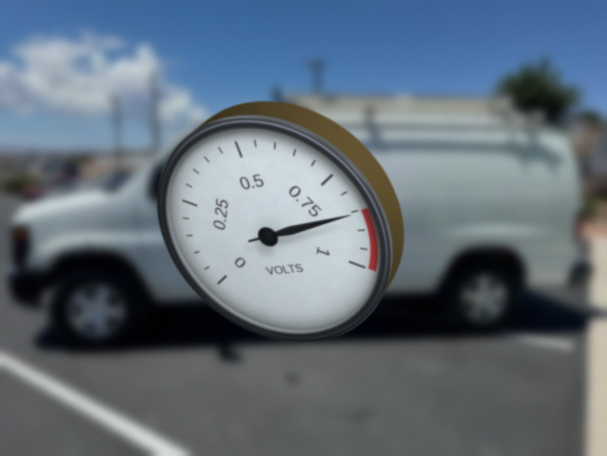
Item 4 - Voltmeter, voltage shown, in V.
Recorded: 0.85 V
